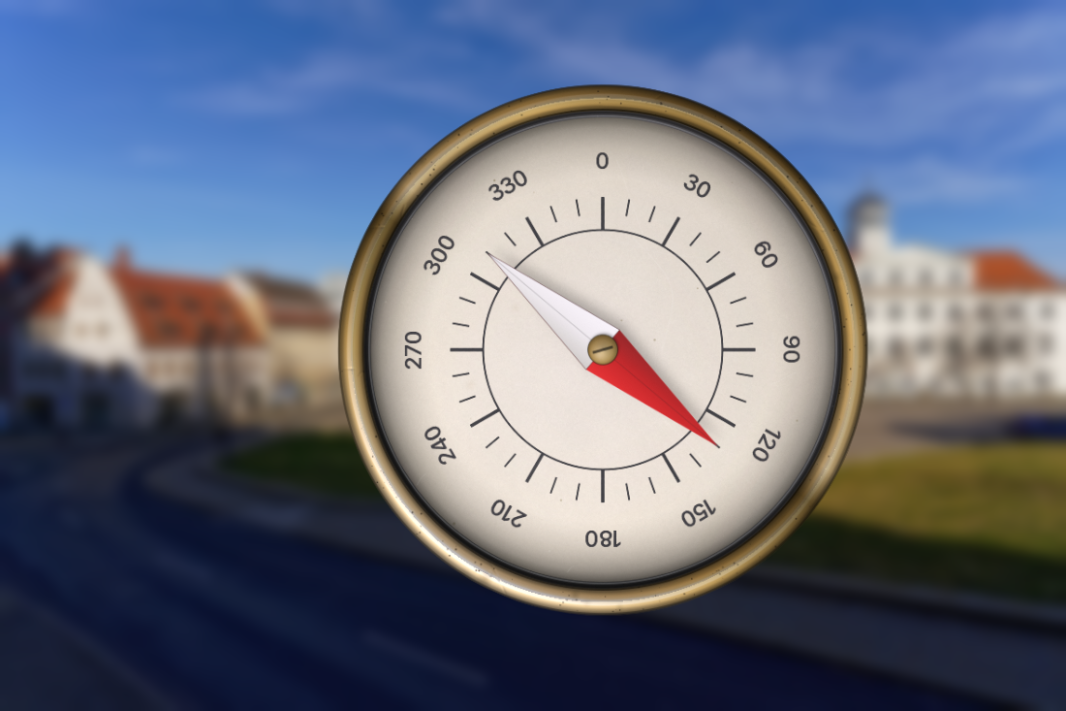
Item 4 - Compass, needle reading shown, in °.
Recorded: 130 °
